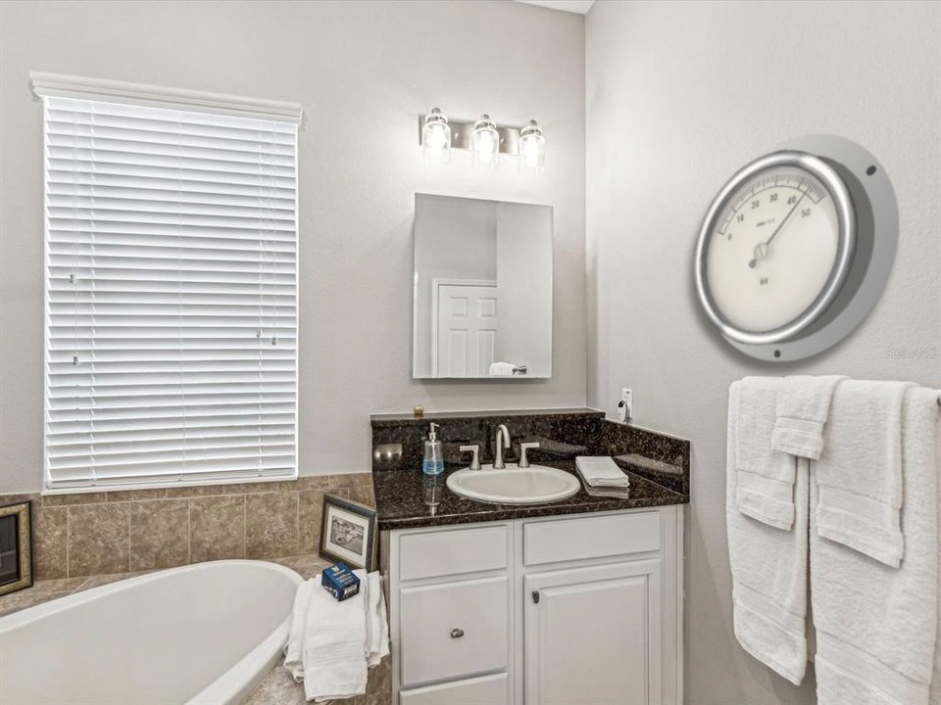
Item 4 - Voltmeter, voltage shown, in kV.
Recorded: 45 kV
